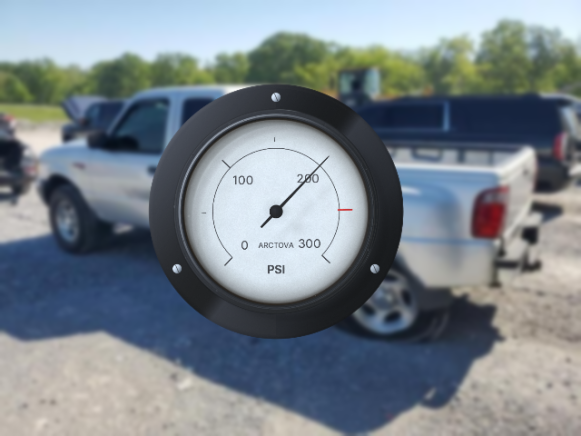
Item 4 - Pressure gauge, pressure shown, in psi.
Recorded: 200 psi
